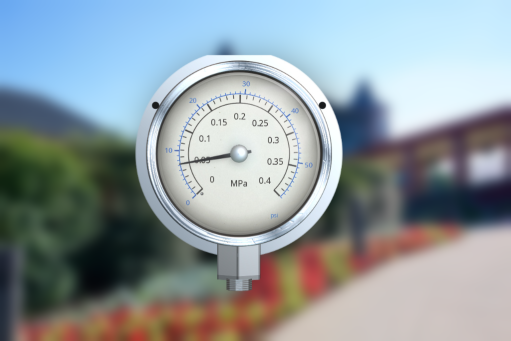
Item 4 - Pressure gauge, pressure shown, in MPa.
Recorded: 0.05 MPa
